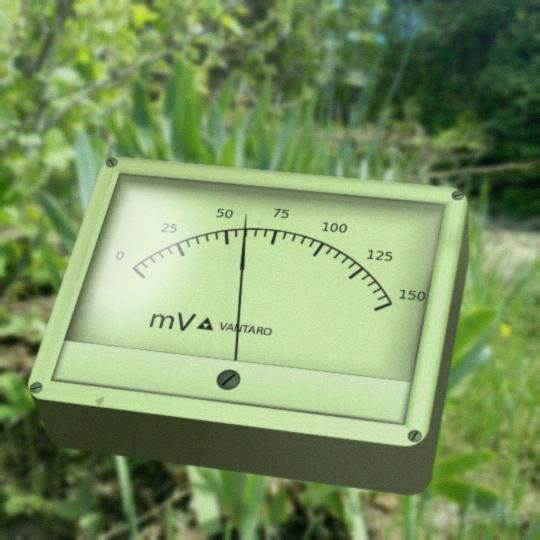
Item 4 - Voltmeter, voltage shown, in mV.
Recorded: 60 mV
